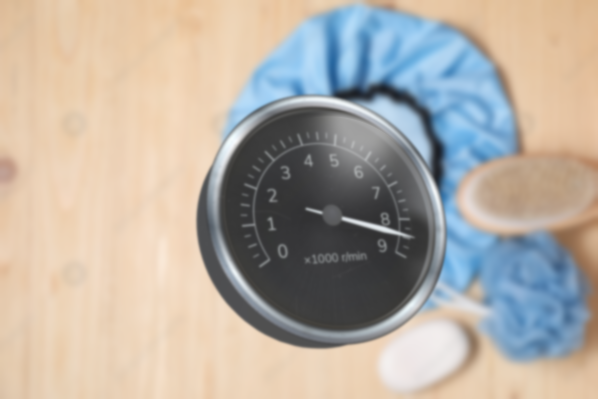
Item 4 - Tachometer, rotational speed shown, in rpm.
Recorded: 8500 rpm
